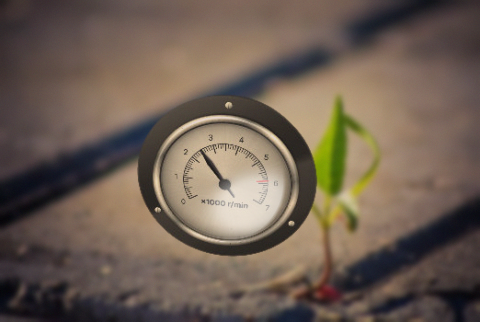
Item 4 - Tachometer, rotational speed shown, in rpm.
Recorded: 2500 rpm
